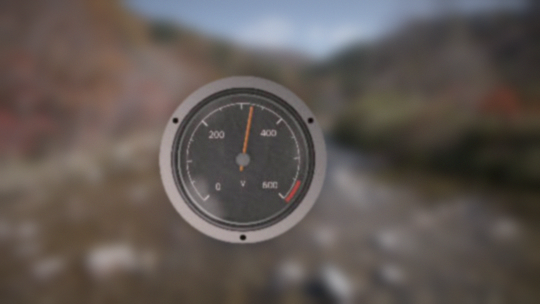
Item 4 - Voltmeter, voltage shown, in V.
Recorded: 325 V
